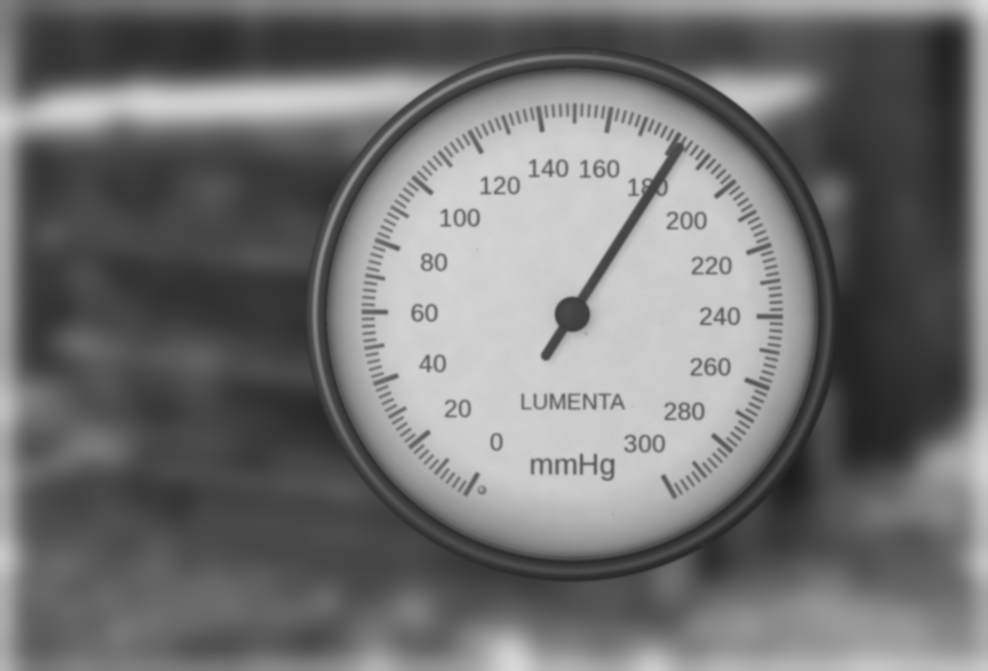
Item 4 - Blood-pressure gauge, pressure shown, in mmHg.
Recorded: 182 mmHg
